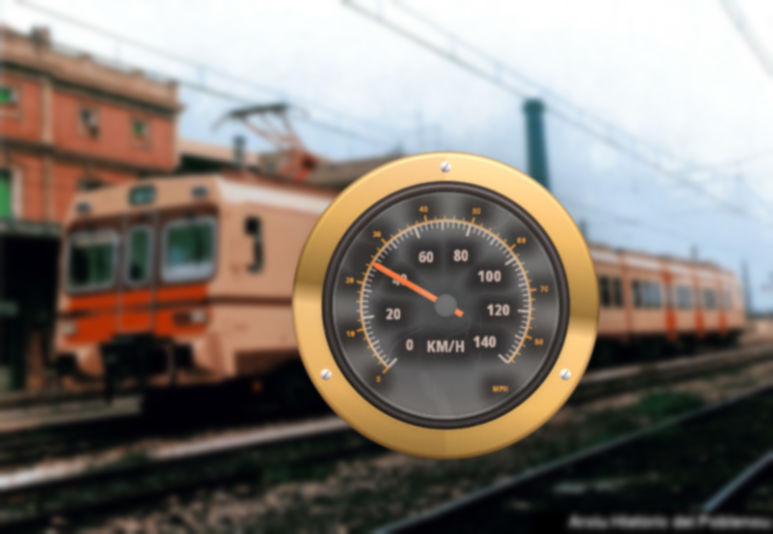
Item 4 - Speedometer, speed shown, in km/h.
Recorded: 40 km/h
